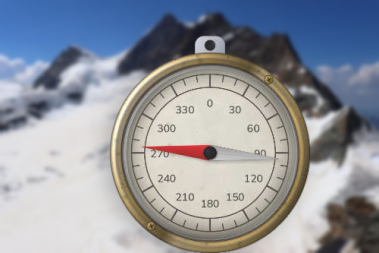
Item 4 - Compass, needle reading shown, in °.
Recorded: 275 °
